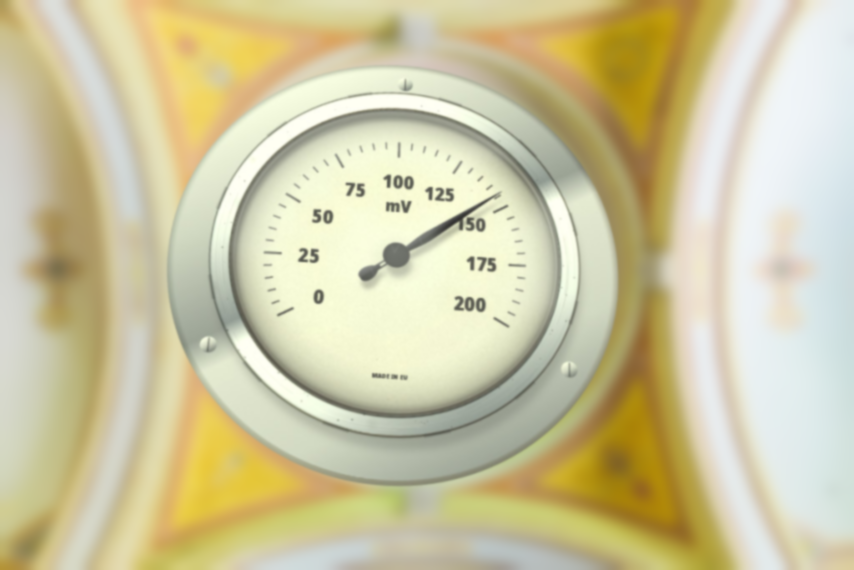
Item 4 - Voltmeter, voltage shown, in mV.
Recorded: 145 mV
